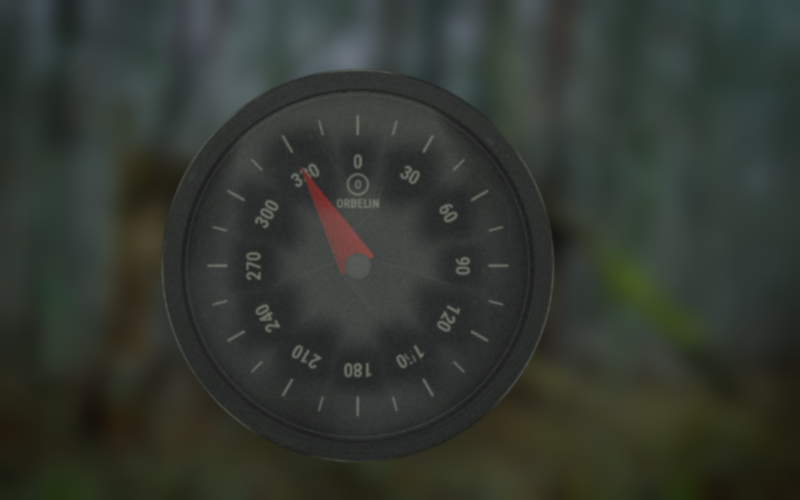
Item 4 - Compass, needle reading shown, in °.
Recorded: 330 °
